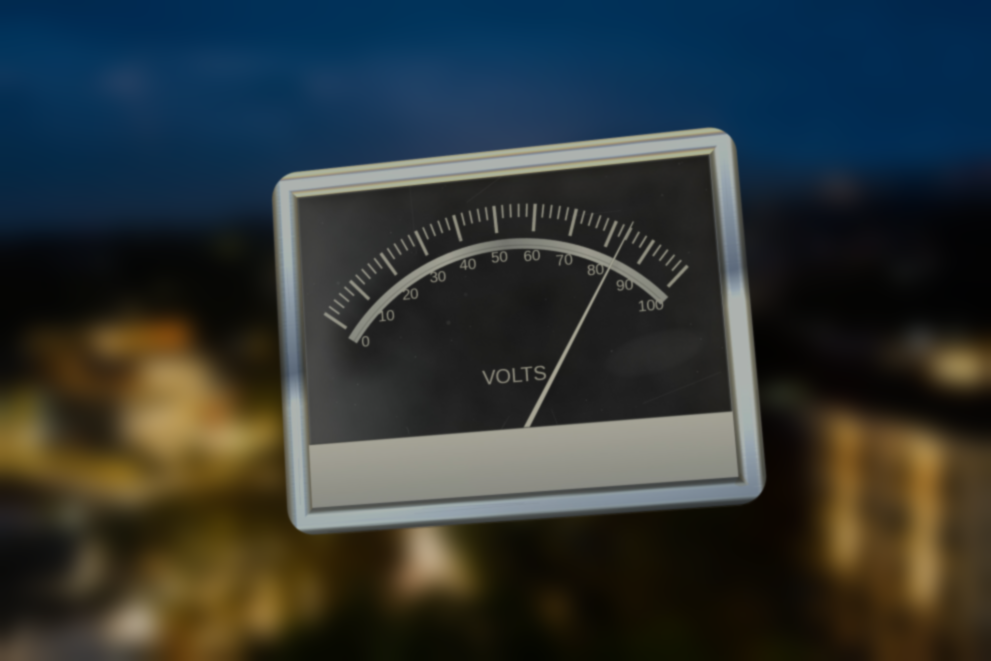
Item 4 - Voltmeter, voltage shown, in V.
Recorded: 84 V
